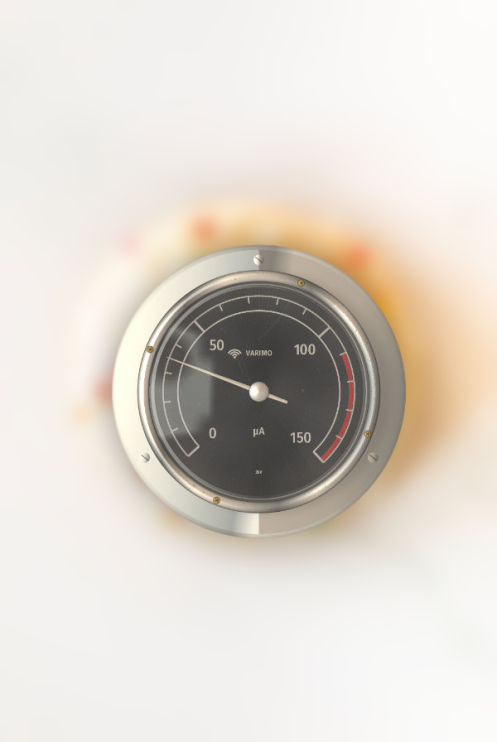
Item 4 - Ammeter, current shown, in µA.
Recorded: 35 µA
